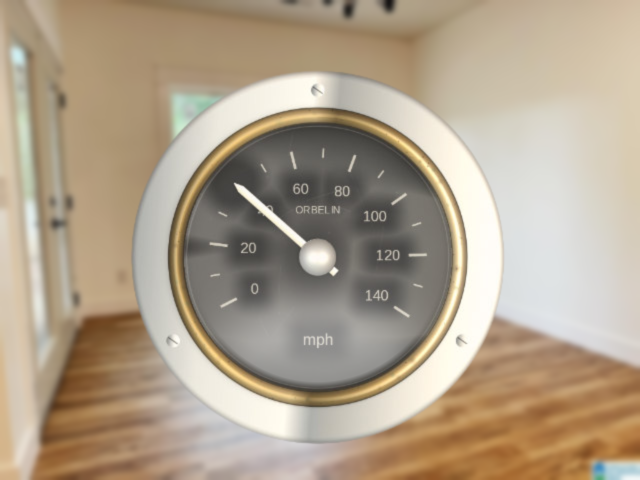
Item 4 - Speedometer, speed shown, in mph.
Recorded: 40 mph
